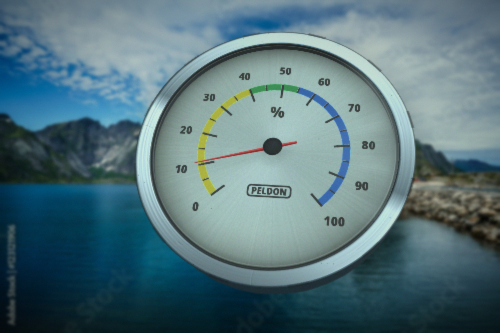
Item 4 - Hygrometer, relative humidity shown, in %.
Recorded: 10 %
